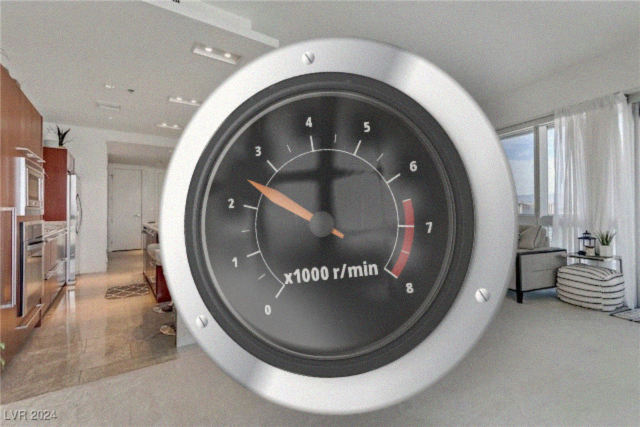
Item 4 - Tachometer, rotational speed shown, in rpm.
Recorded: 2500 rpm
